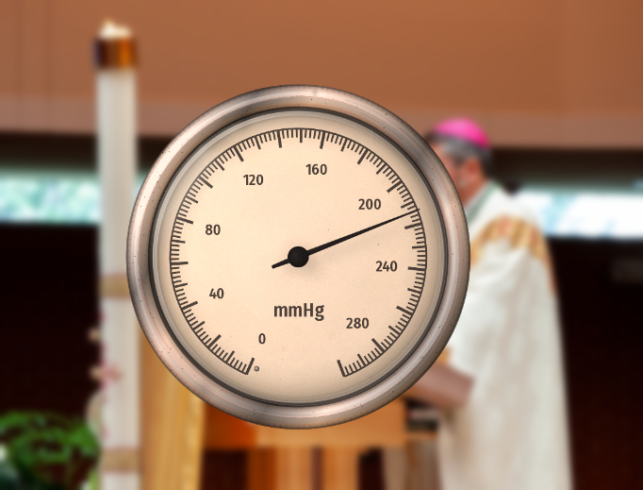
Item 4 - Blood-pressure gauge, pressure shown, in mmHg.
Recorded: 214 mmHg
